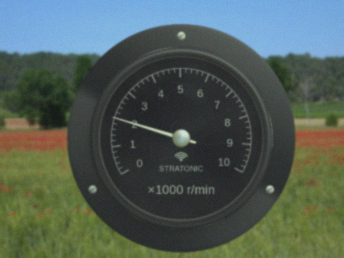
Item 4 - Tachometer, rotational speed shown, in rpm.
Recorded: 2000 rpm
